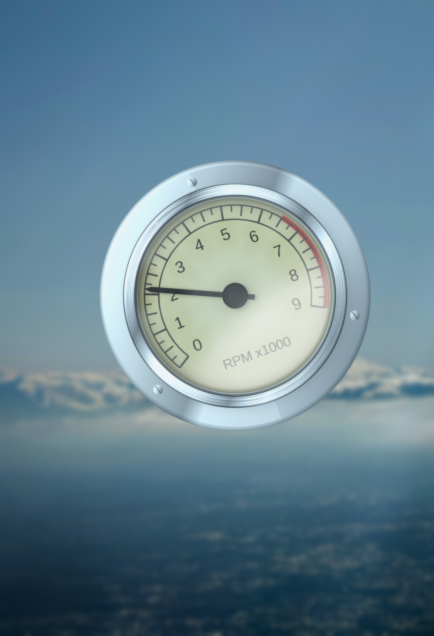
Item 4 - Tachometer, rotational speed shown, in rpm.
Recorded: 2125 rpm
